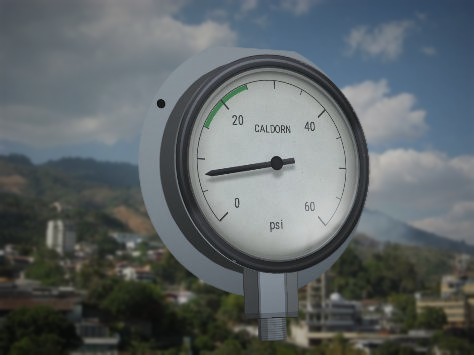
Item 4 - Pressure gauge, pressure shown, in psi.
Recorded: 7.5 psi
